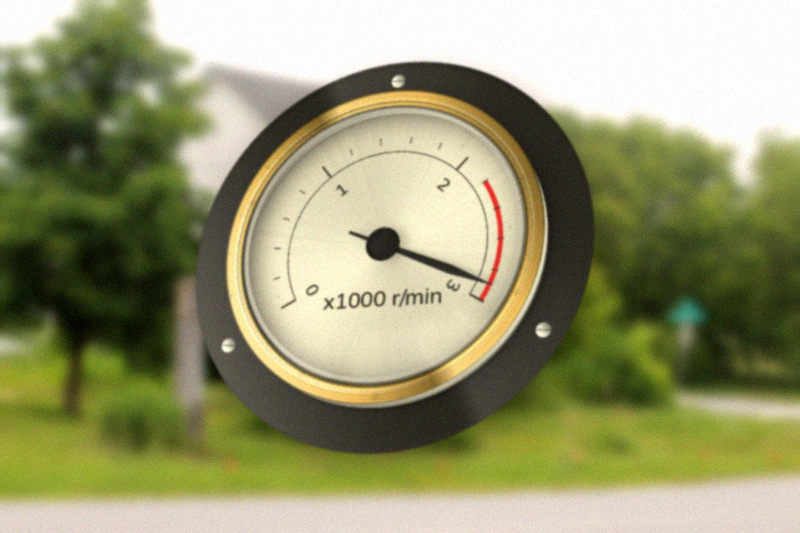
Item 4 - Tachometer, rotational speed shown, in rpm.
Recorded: 2900 rpm
